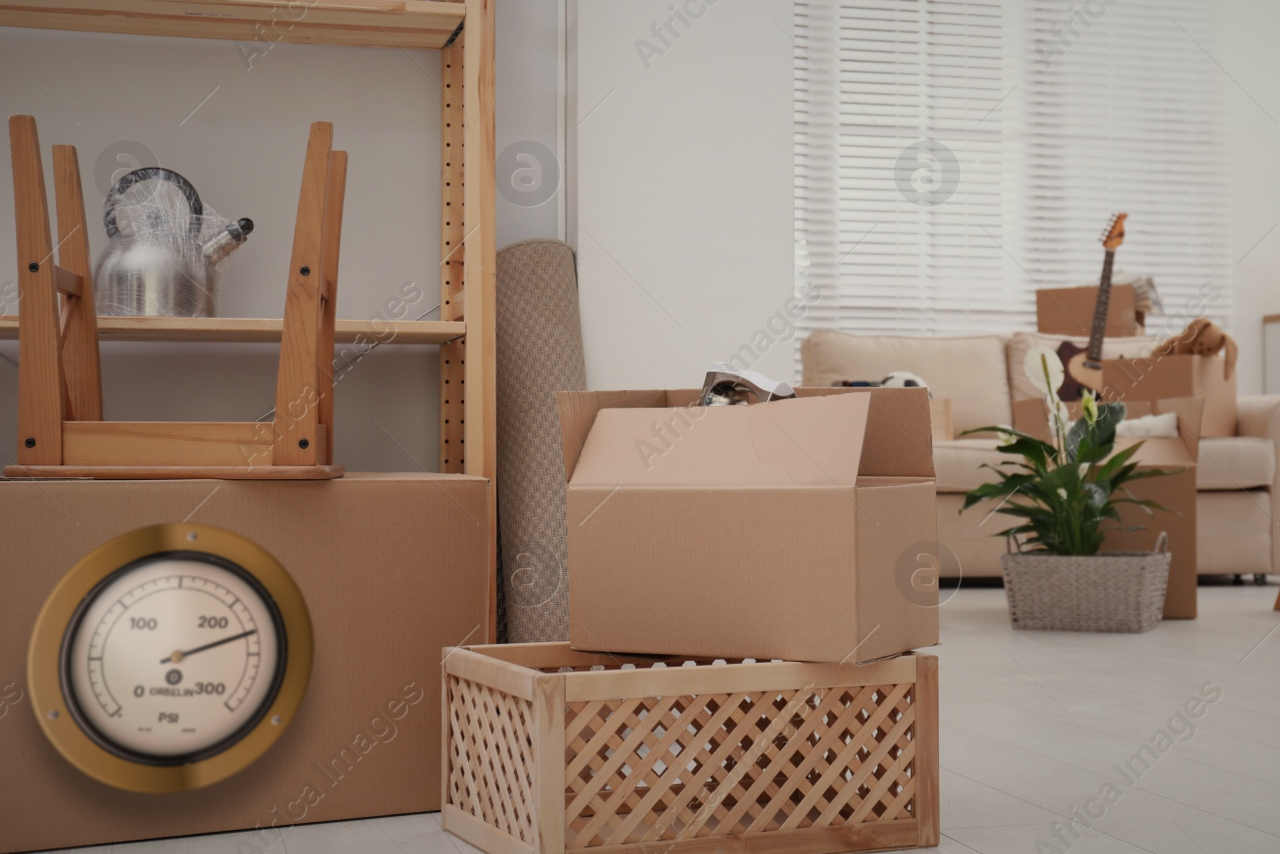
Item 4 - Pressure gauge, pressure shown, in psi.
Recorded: 230 psi
